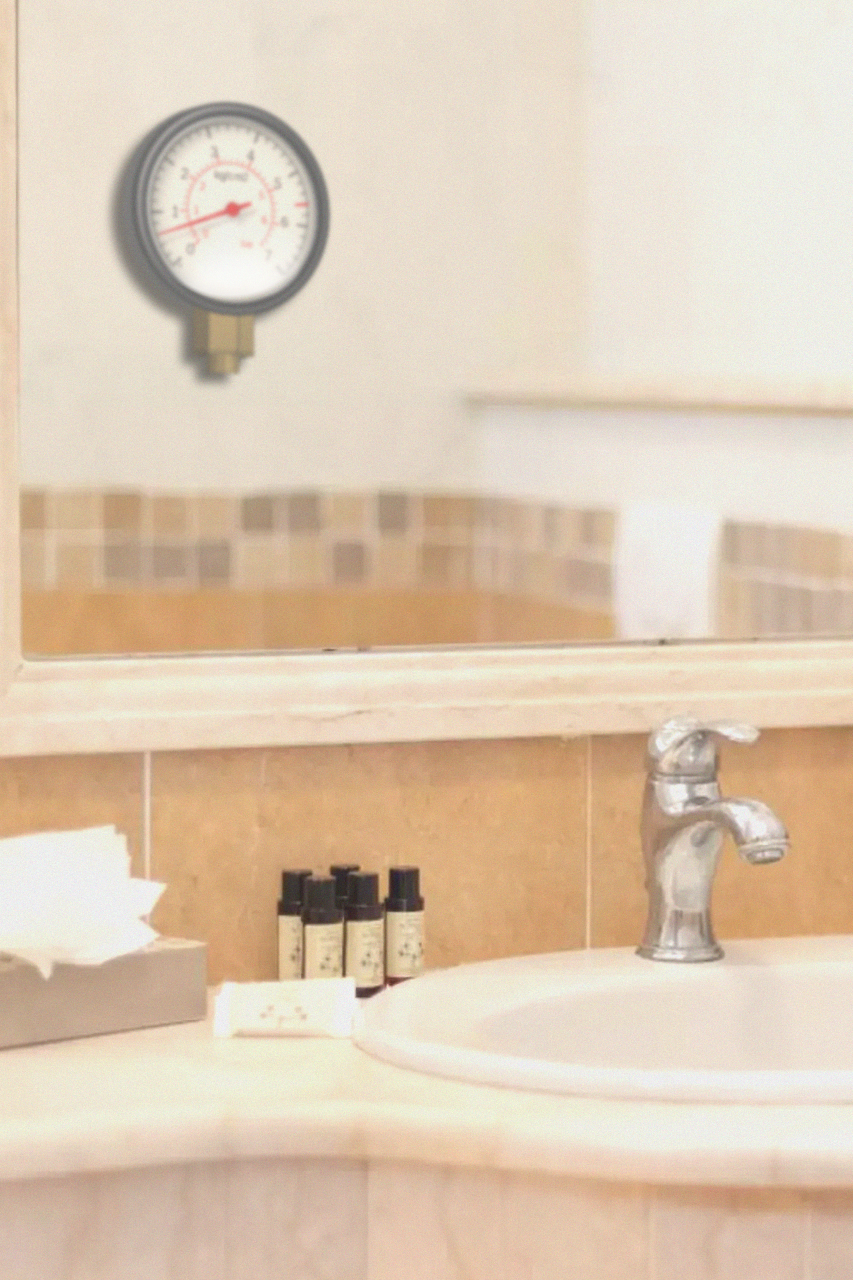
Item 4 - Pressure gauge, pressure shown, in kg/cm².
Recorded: 0.6 kg/cm²
